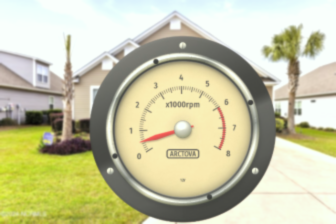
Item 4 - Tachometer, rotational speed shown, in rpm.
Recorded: 500 rpm
